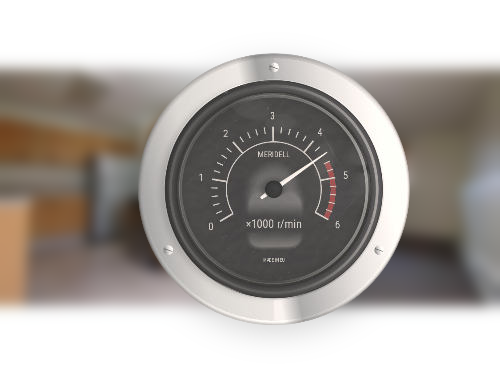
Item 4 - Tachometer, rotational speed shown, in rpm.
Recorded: 4400 rpm
